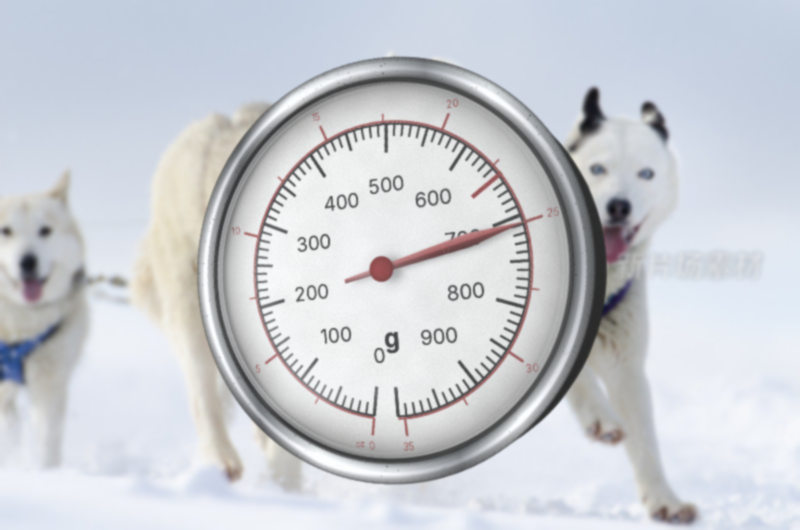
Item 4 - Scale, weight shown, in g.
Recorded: 710 g
